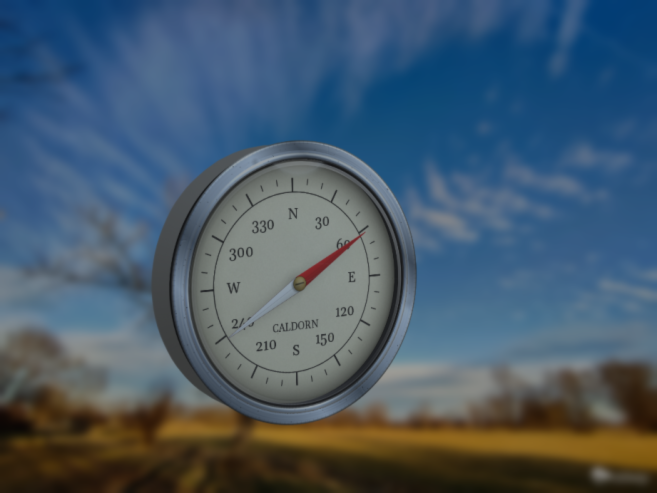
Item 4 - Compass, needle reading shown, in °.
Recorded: 60 °
